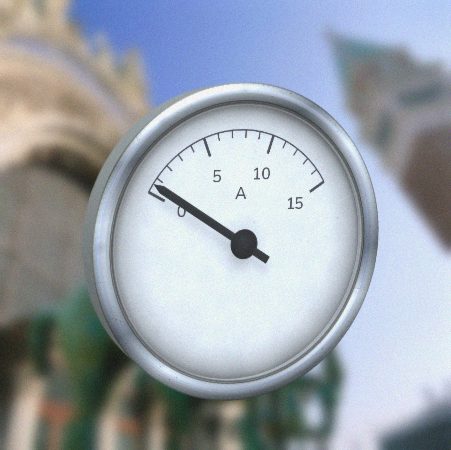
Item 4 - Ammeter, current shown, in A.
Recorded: 0.5 A
